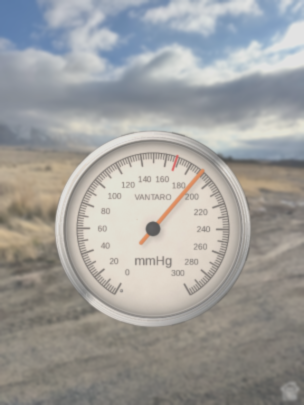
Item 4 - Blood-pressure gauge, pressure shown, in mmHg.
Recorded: 190 mmHg
